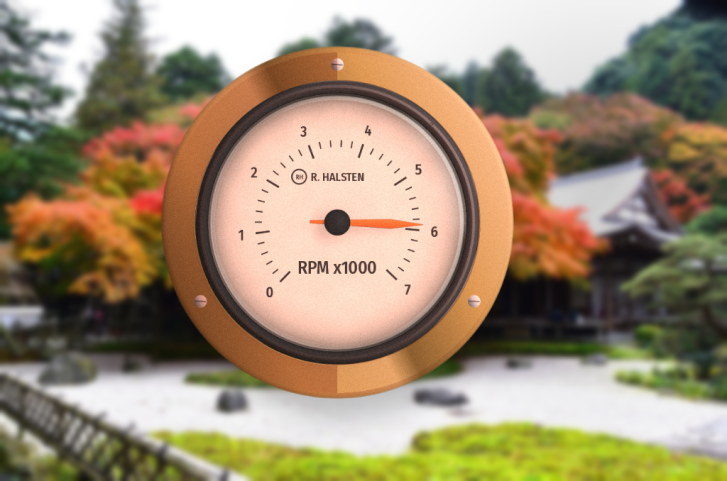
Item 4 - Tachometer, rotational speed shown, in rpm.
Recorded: 5900 rpm
